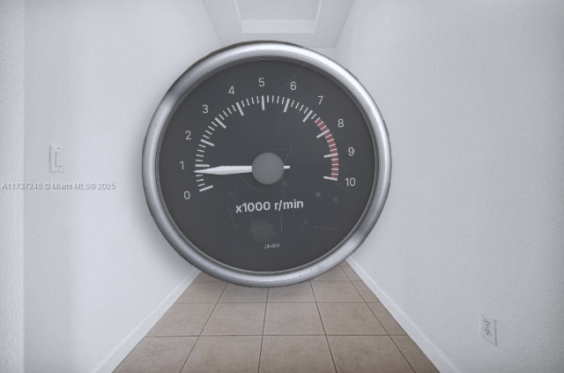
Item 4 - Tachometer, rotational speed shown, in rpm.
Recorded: 800 rpm
